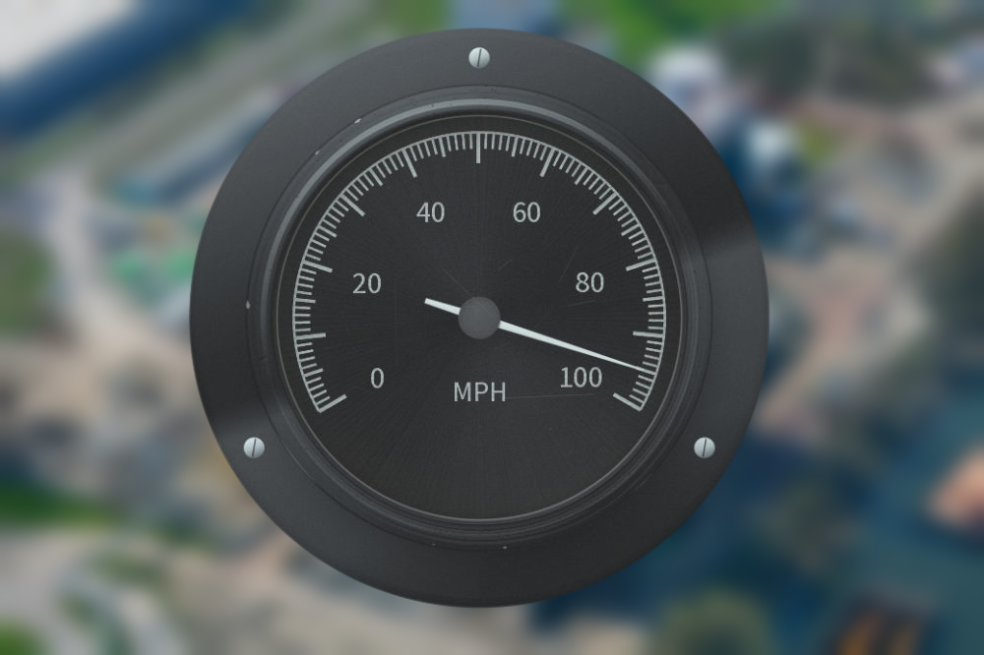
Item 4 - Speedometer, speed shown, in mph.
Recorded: 95 mph
